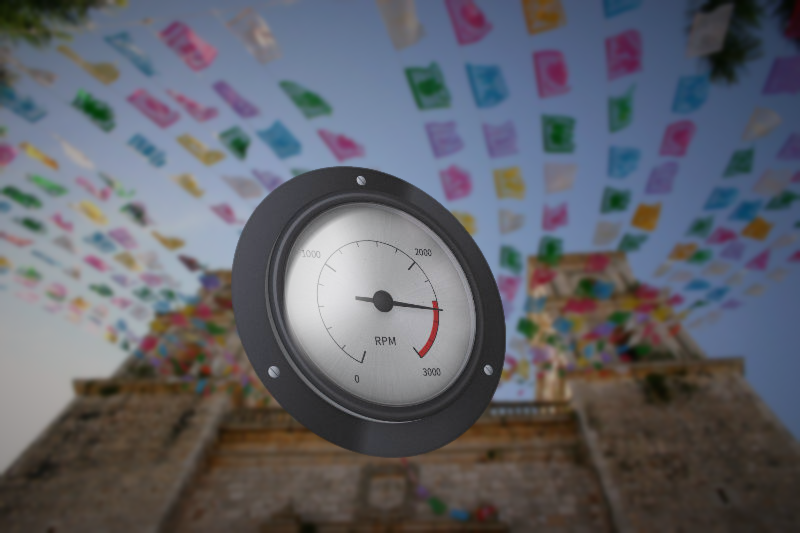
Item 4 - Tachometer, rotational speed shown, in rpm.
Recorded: 2500 rpm
